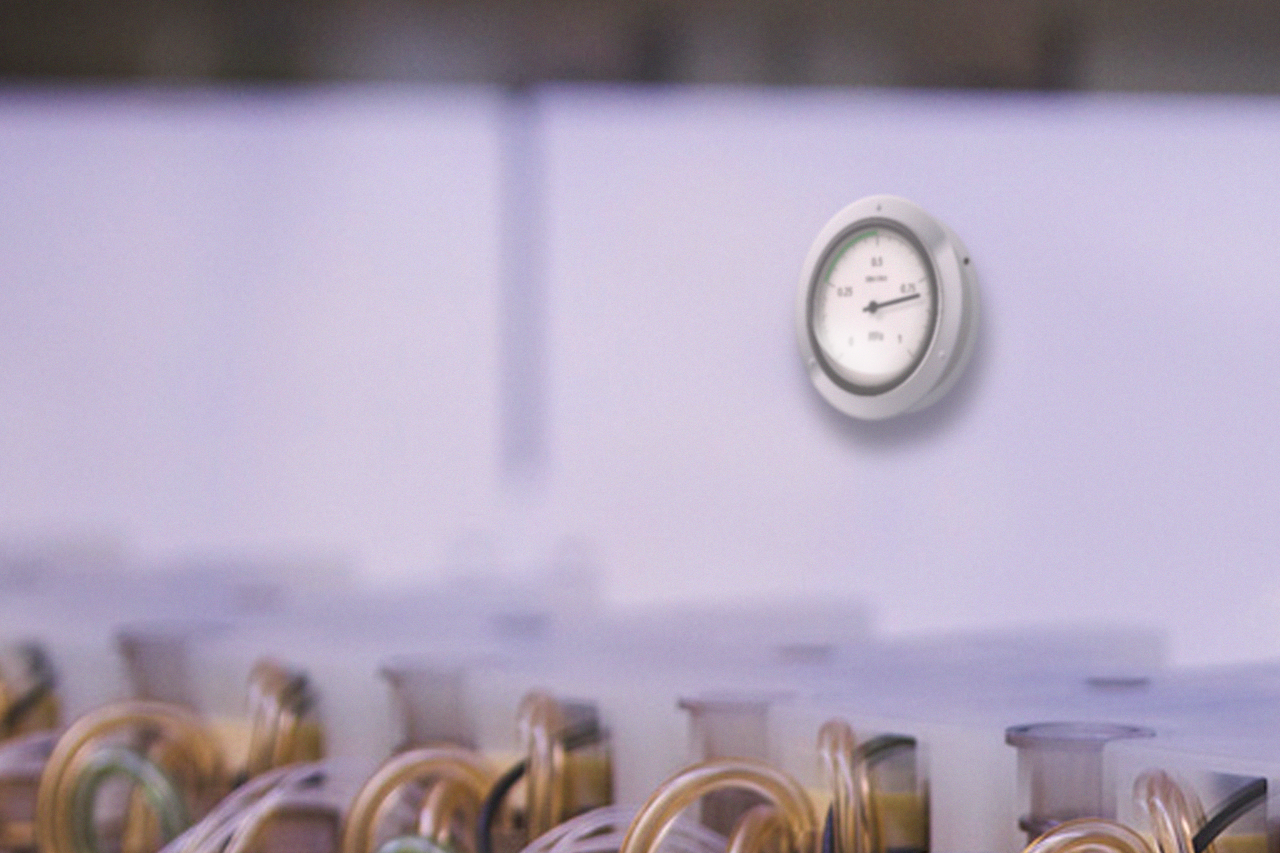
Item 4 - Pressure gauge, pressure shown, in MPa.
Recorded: 0.8 MPa
